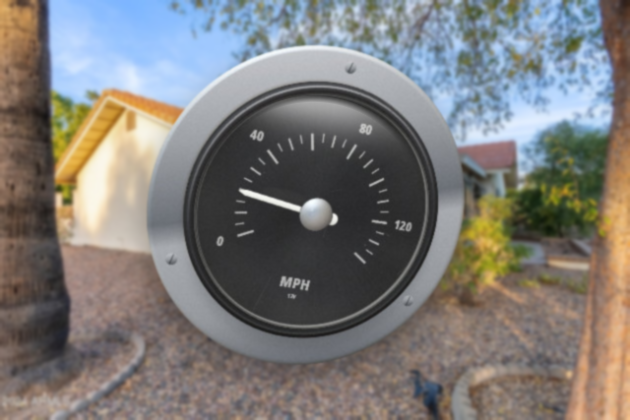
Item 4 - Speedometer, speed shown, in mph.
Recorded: 20 mph
